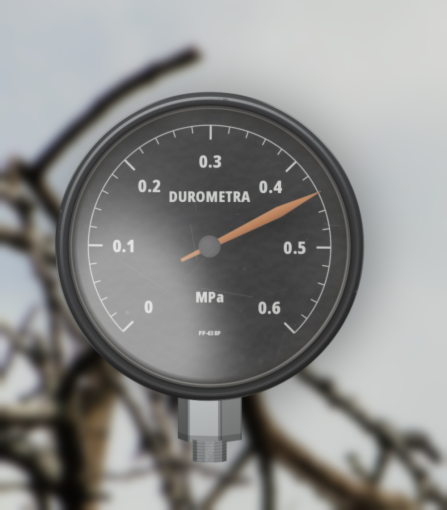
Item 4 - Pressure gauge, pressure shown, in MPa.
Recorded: 0.44 MPa
